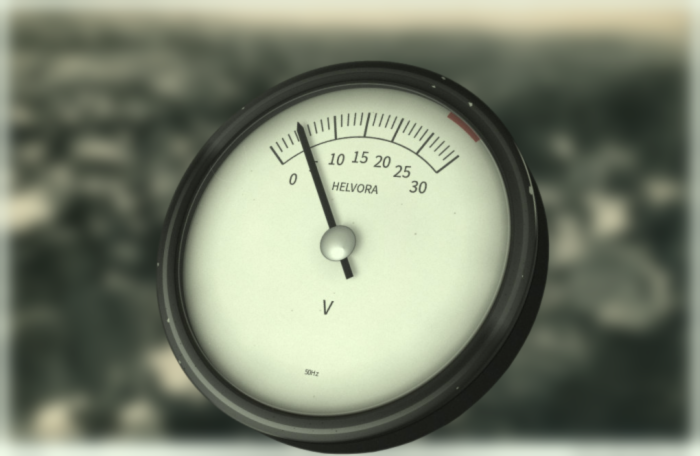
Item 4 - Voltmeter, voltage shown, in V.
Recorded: 5 V
